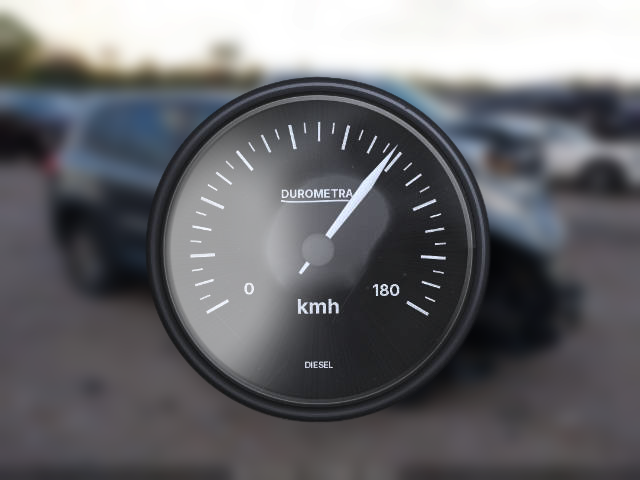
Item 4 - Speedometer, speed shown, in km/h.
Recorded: 117.5 km/h
